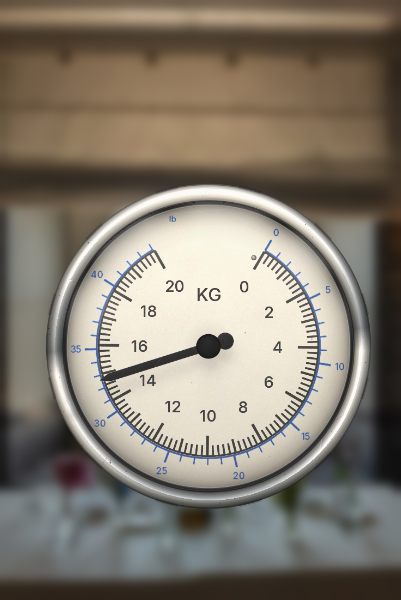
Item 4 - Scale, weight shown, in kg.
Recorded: 14.8 kg
